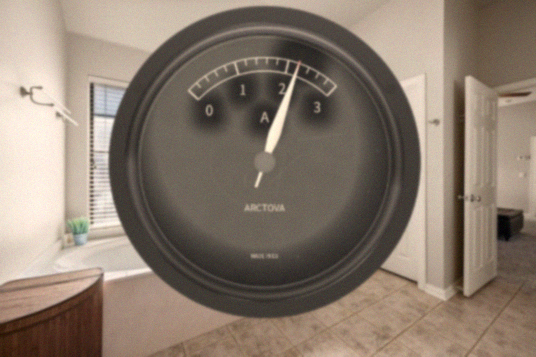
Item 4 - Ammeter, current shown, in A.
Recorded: 2.2 A
